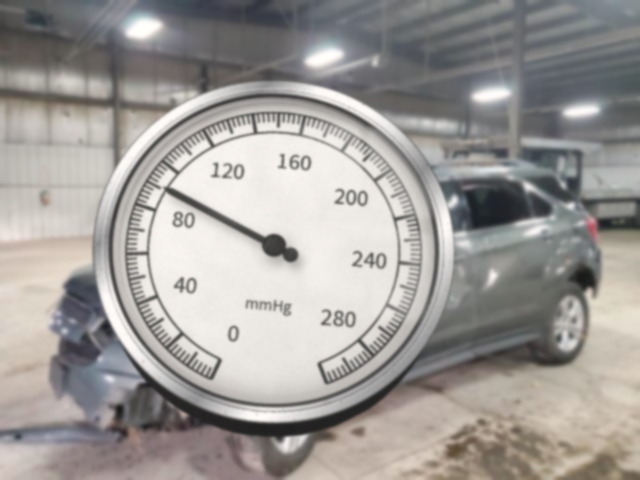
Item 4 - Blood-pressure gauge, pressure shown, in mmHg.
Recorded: 90 mmHg
